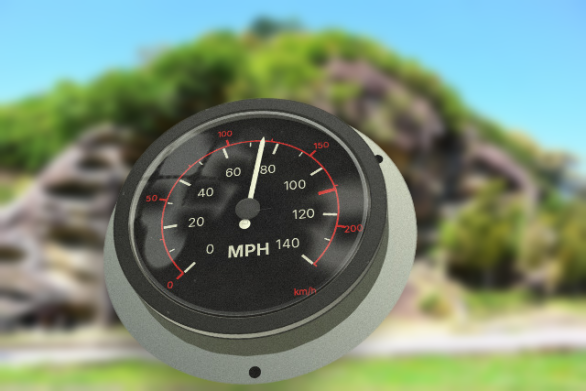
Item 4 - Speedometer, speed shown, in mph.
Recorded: 75 mph
